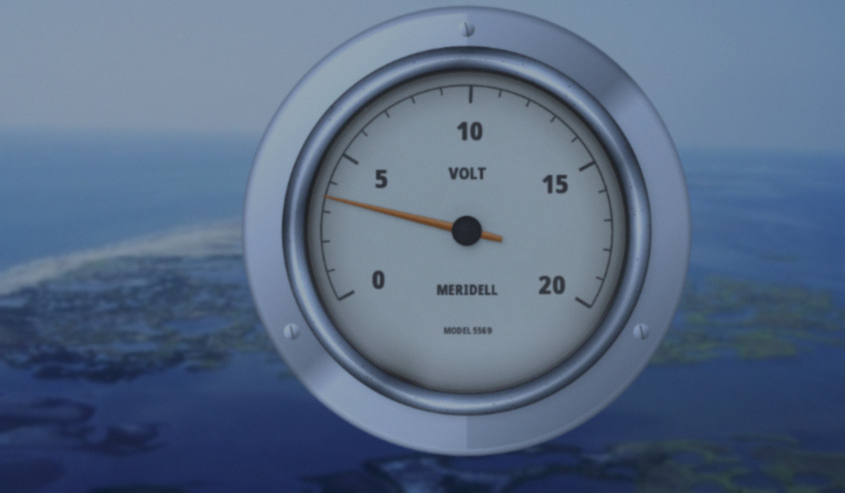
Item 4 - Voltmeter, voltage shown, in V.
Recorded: 3.5 V
